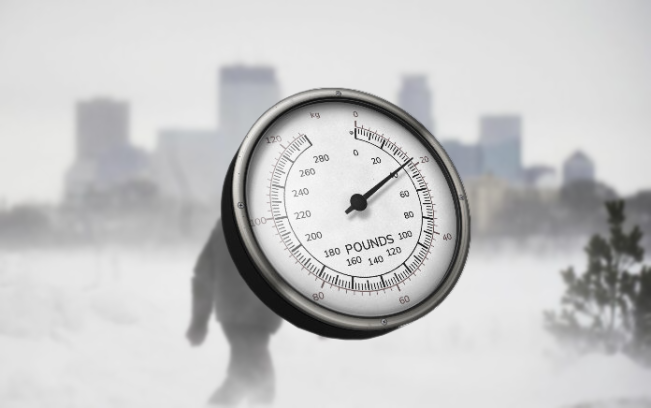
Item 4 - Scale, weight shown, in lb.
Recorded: 40 lb
